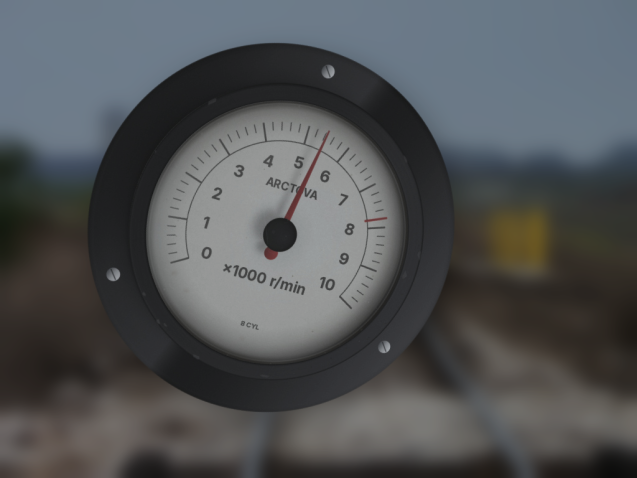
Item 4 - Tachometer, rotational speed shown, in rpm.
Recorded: 5400 rpm
